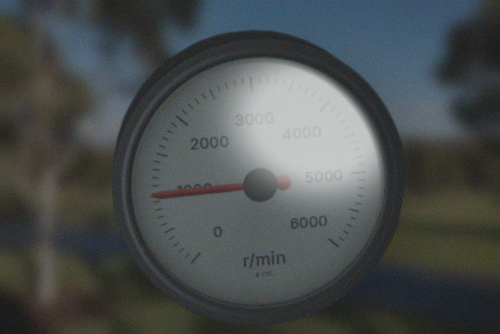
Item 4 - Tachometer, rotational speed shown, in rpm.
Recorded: 1000 rpm
